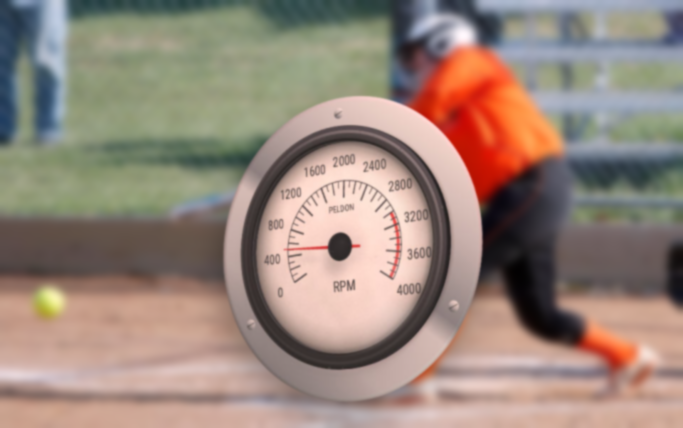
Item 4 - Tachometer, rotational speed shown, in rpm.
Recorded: 500 rpm
